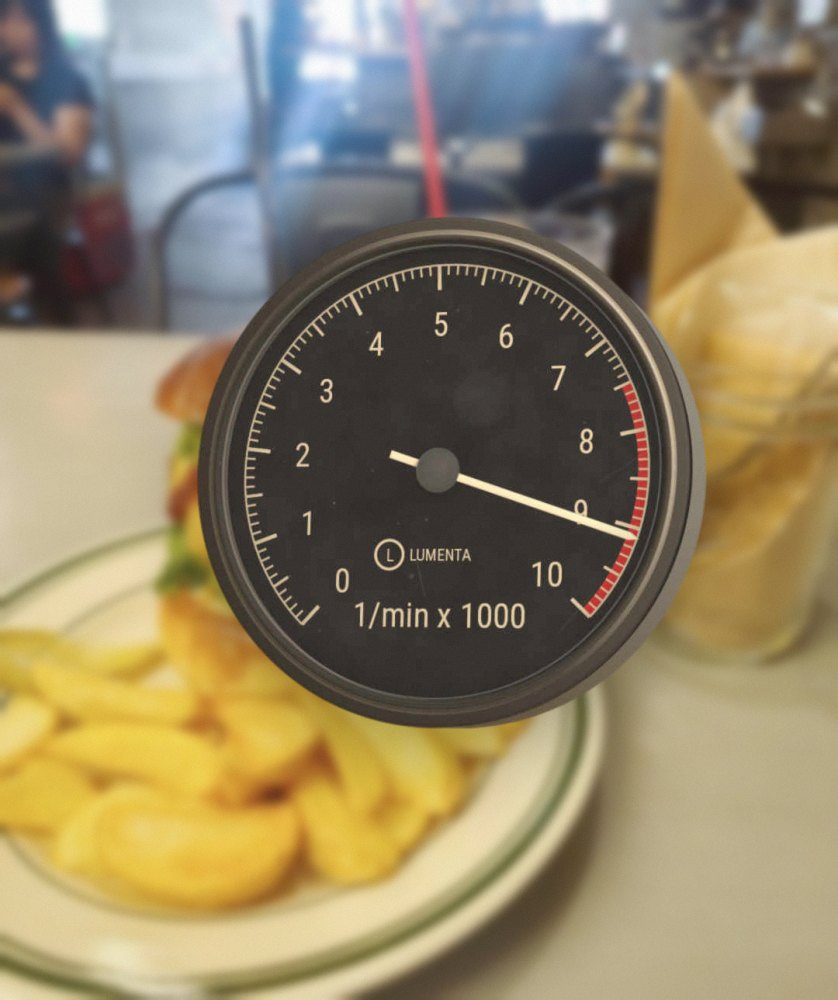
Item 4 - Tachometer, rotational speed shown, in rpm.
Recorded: 9100 rpm
